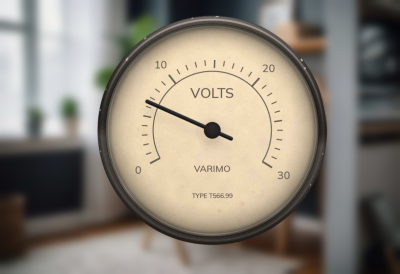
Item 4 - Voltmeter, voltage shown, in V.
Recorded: 6.5 V
